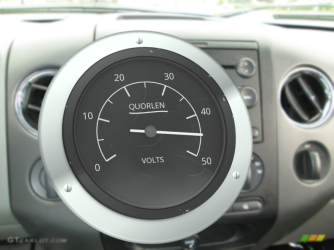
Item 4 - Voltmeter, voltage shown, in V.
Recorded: 45 V
